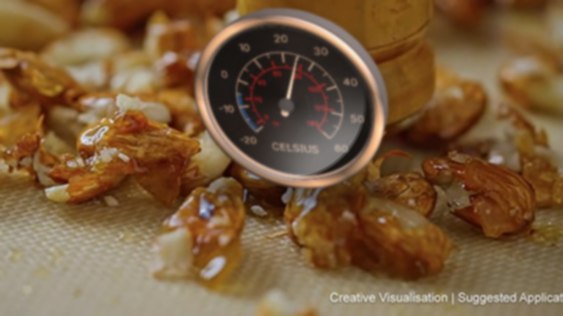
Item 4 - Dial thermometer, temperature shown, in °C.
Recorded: 25 °C
